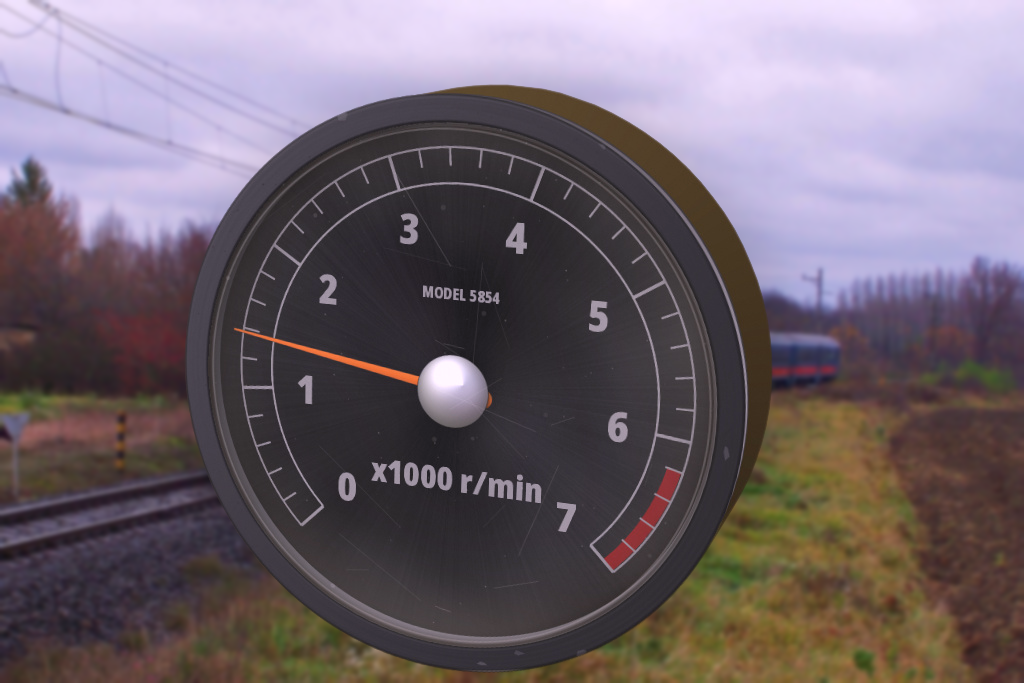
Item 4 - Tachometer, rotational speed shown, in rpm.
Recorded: 1400 rpm
